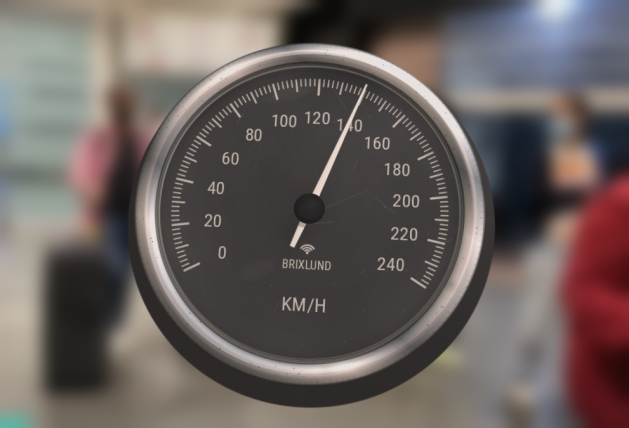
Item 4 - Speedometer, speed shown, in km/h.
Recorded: 140 km/h
